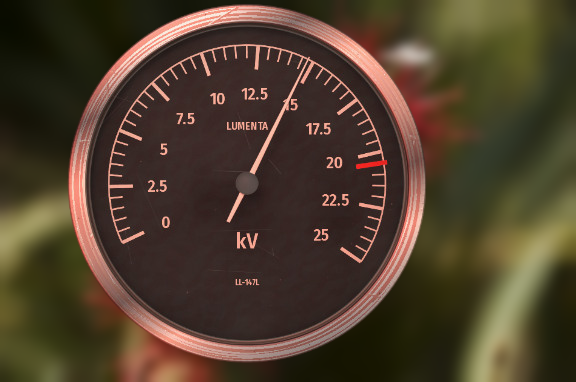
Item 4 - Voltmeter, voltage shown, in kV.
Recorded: 14.75 kV
